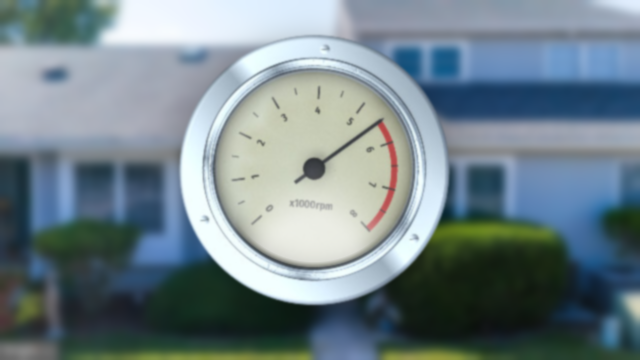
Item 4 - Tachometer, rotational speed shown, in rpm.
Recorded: 5500 rpm
